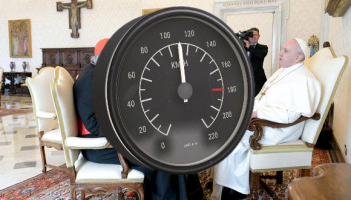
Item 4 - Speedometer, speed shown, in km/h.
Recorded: 110 km/h
